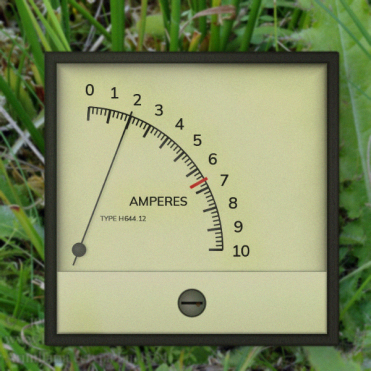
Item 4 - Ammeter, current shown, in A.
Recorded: 2 A
